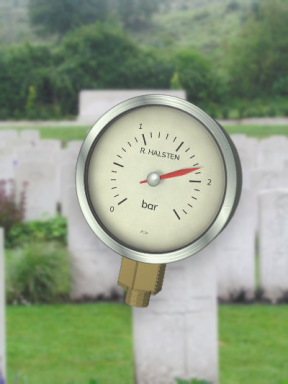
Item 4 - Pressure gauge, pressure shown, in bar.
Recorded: 1.85 bar
